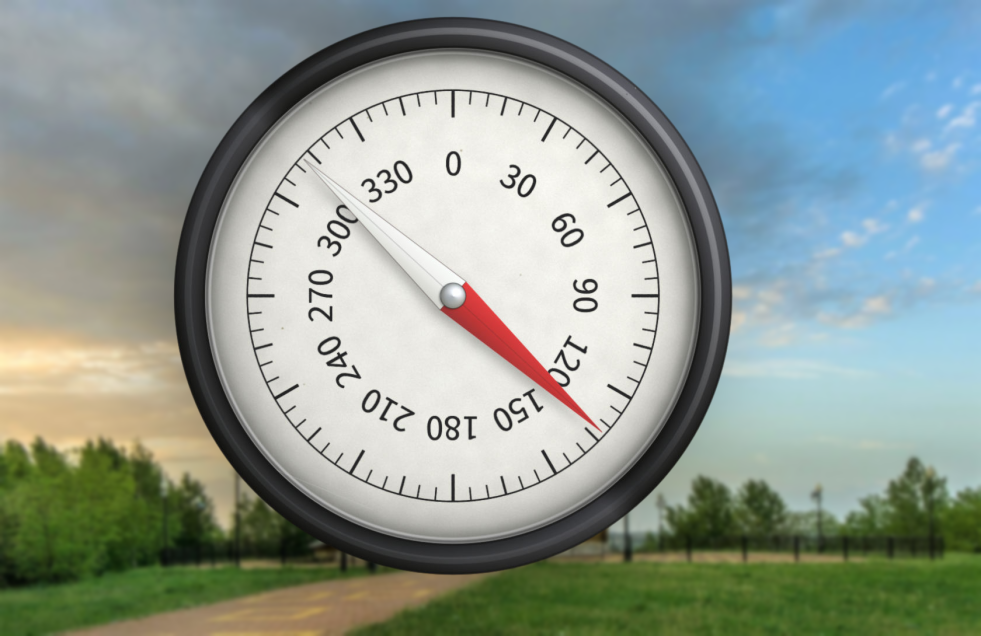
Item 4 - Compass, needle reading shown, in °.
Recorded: 132.5 °
